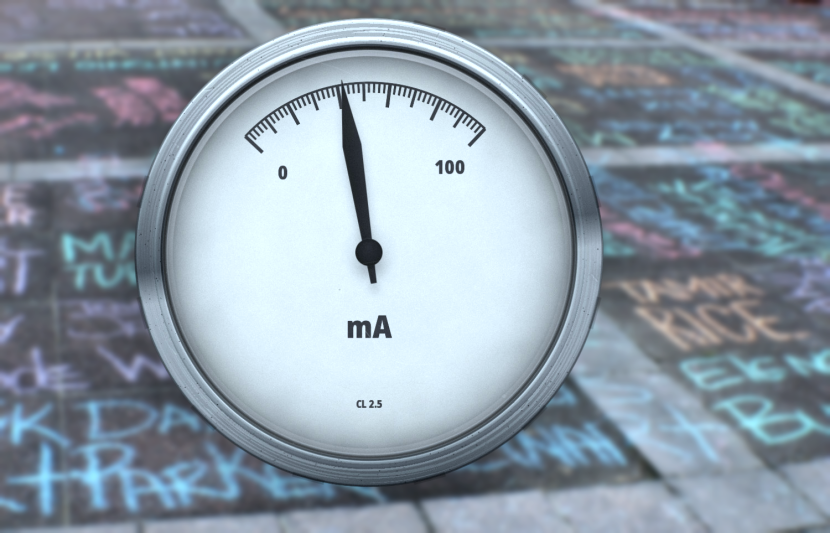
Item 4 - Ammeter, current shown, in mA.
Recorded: 42 mA
